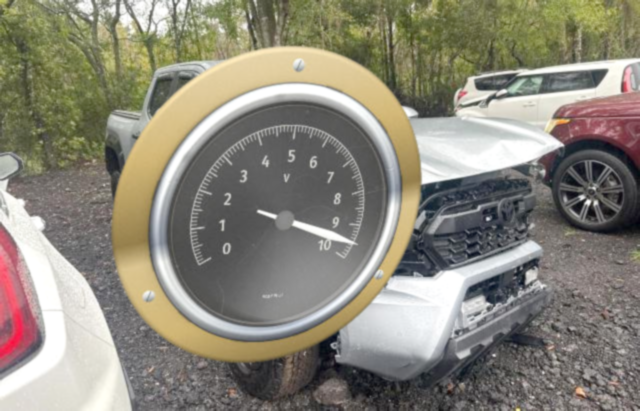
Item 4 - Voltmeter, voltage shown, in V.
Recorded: 9.5 V
